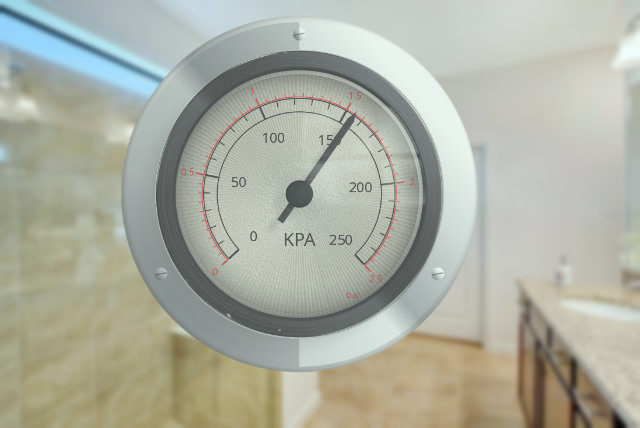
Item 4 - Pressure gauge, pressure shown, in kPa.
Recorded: 155 kPa
